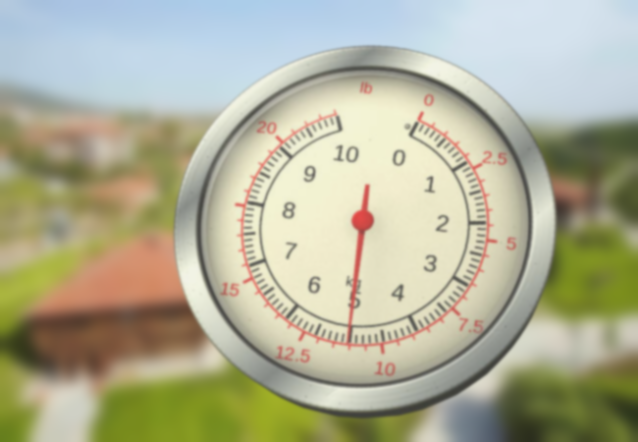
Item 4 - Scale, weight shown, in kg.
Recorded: 5 kg
